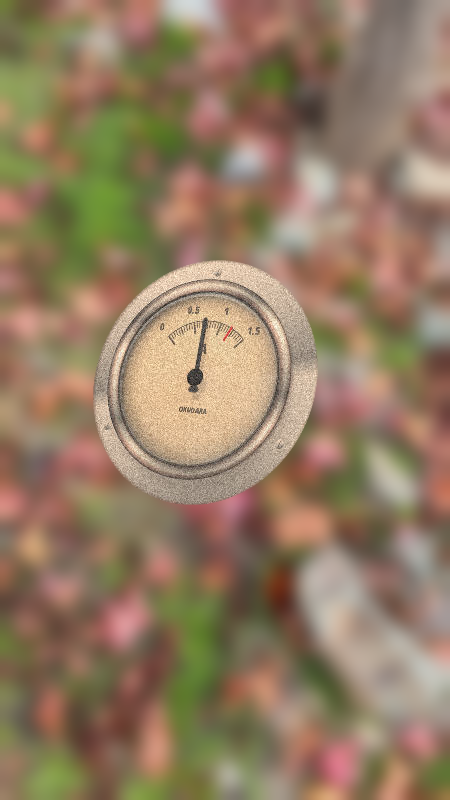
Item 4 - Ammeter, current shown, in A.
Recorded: 0.75 A
